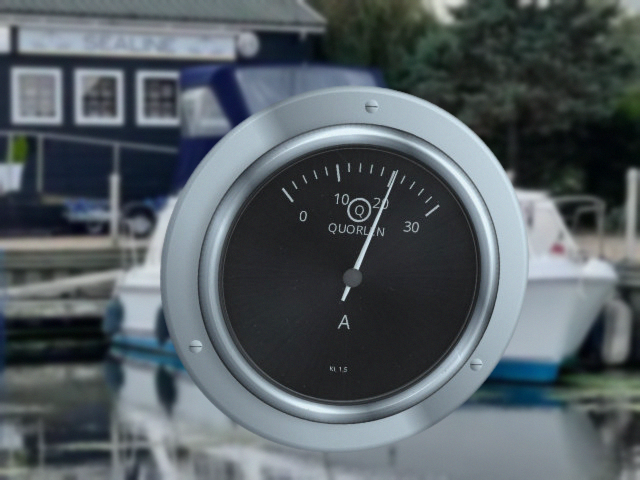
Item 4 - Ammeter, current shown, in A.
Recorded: 20 A
